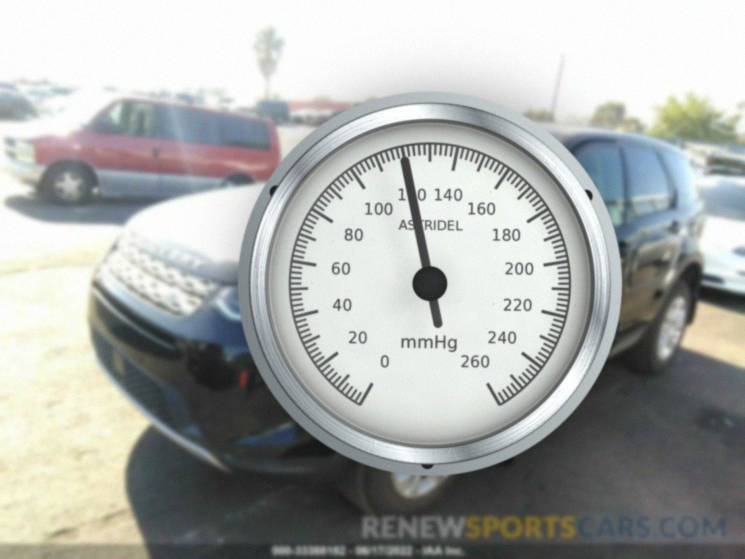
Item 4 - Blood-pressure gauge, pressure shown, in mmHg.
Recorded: 120 mmHg
